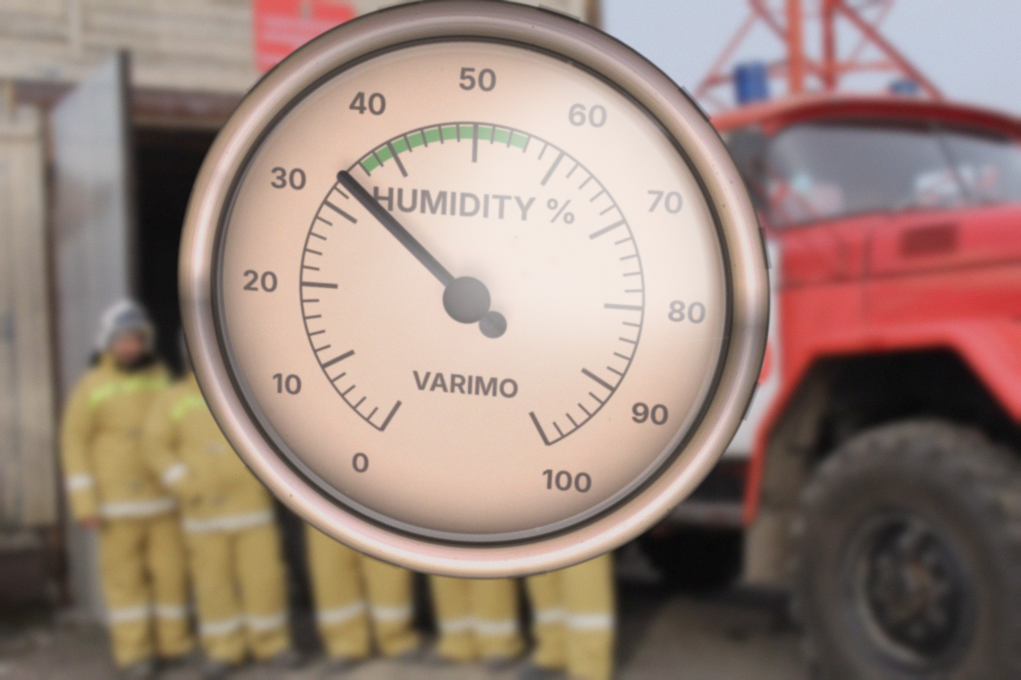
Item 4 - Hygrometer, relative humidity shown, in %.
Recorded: 34 %
